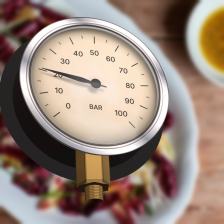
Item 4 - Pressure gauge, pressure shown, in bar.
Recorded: 20 bar
